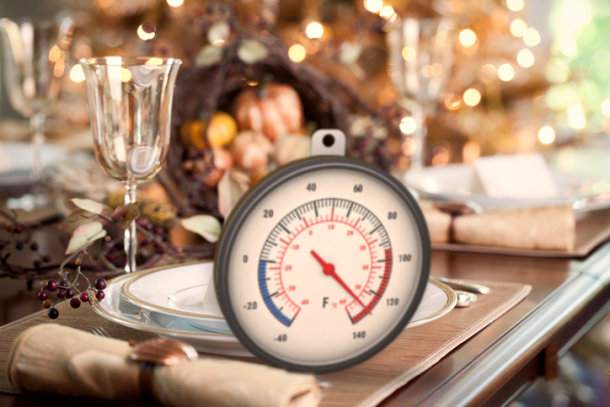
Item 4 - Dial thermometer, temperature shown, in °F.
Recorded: 130 °F
